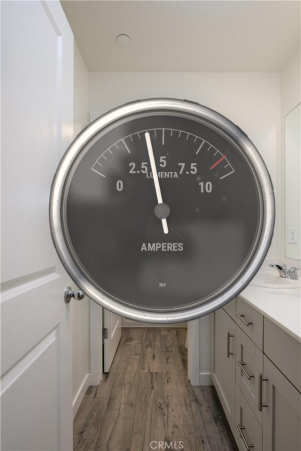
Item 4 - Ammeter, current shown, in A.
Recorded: 4 A
